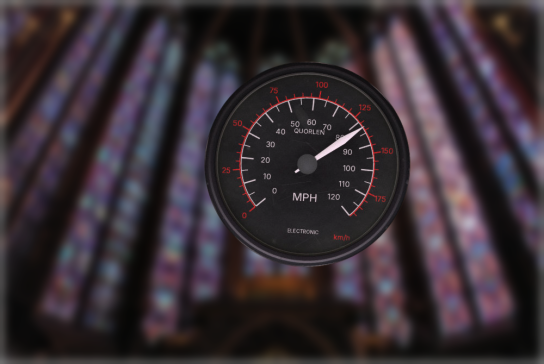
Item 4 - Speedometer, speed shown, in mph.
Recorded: 82.5 mph
